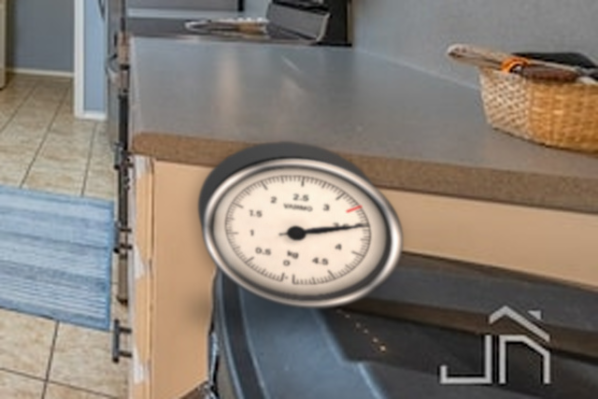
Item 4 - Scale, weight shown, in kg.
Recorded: 3.5 kg
